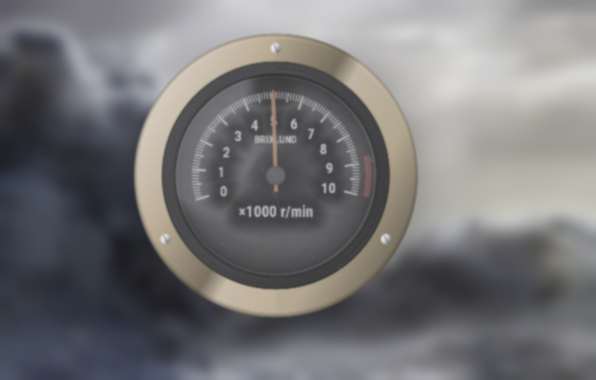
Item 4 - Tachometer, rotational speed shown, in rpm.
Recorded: 5000 rpm
